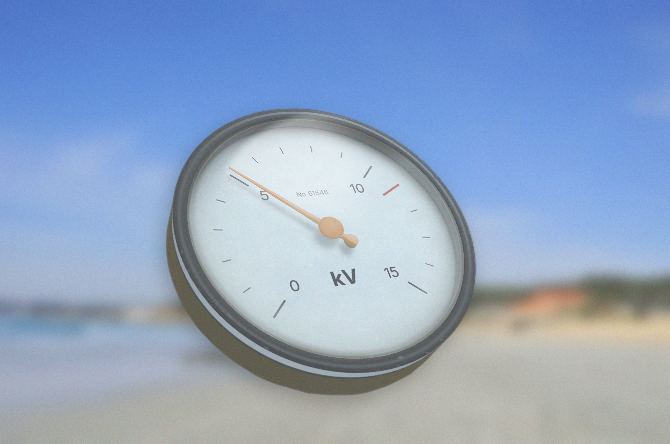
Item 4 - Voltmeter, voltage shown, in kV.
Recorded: 5 kV
